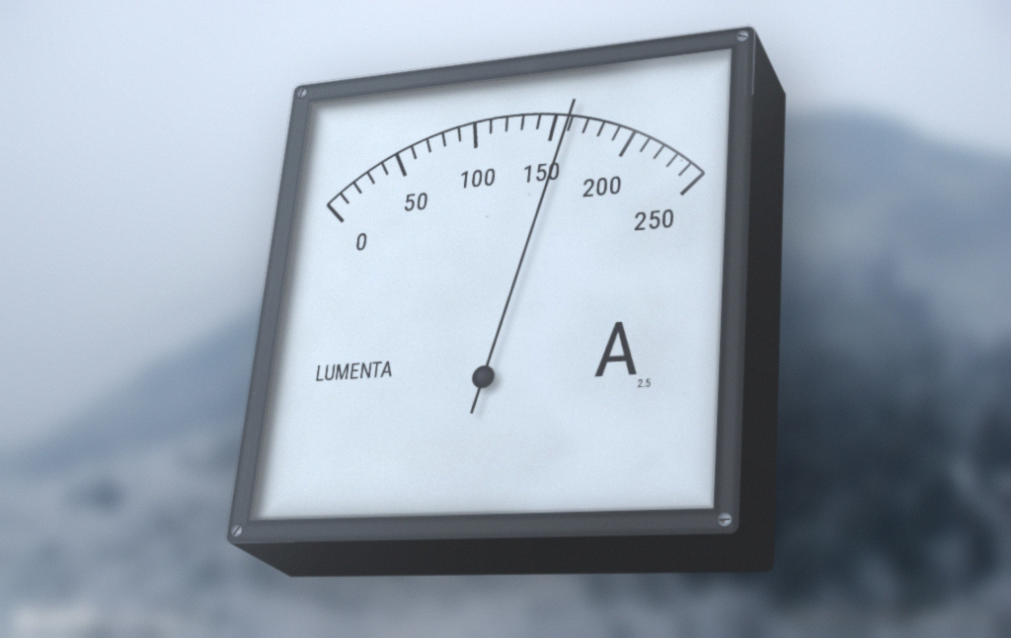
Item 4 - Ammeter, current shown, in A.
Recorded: 160 A
